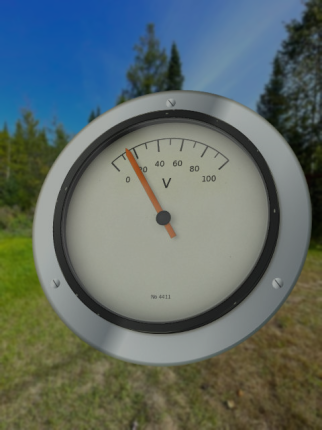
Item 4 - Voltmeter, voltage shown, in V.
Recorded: 15 V
